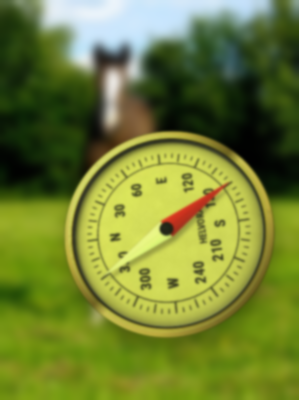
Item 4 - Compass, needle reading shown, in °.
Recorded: 150 °
